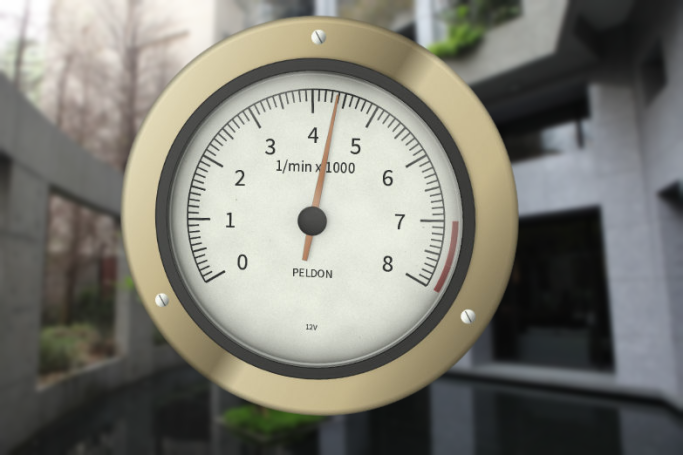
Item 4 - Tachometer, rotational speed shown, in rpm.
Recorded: 4400 rpm
